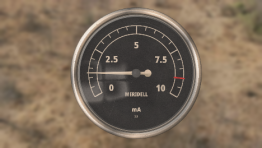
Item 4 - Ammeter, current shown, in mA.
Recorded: 1.25 mA
